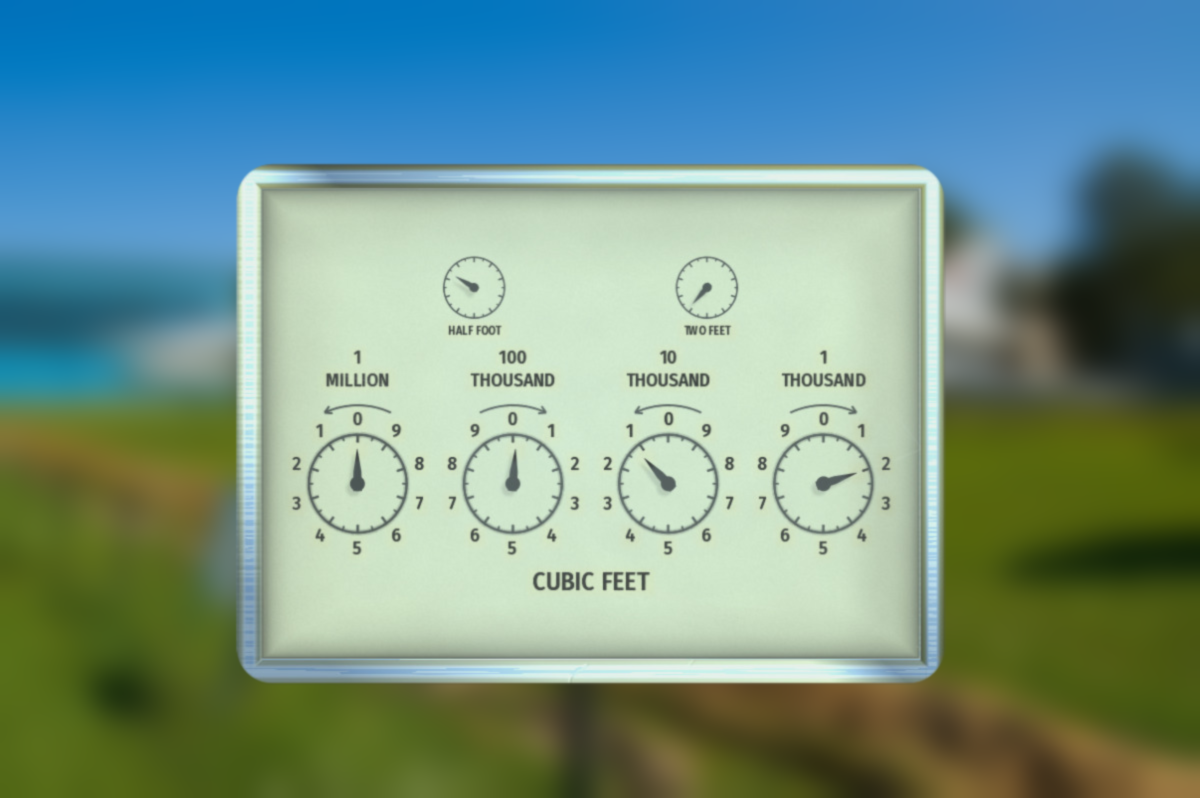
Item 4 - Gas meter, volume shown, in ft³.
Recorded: 1200 ft³
